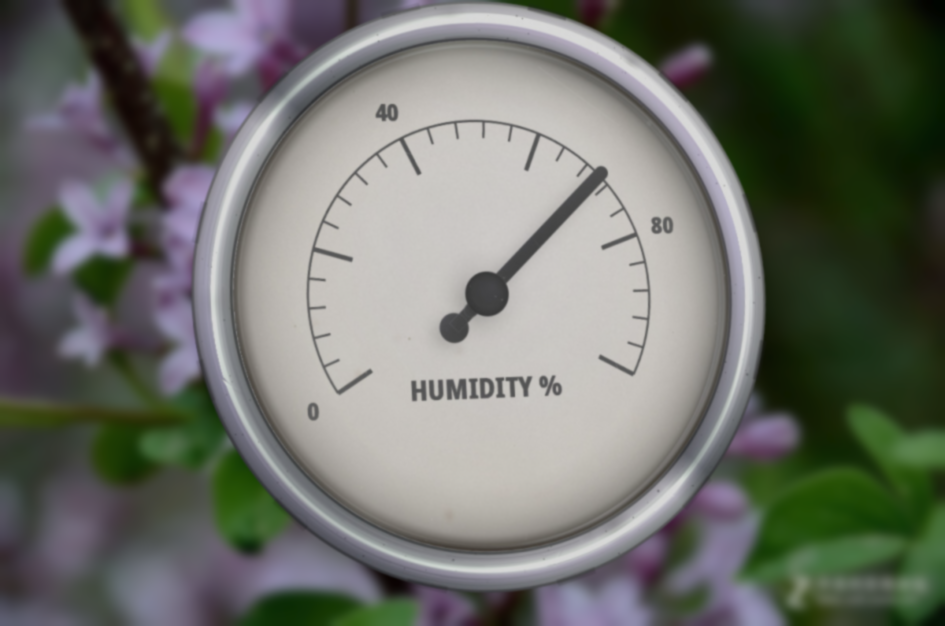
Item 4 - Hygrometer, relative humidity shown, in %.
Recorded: 70 %
